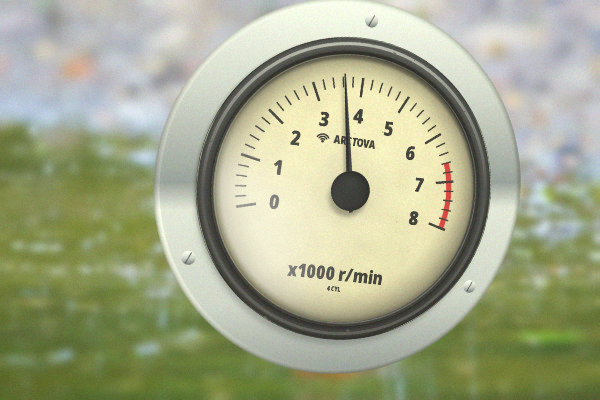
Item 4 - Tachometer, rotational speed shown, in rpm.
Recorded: 3600 rpm
